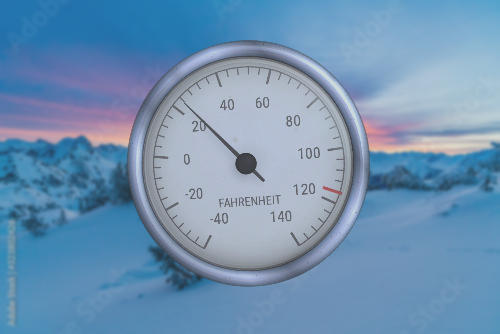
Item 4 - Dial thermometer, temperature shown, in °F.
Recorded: 24 °F
